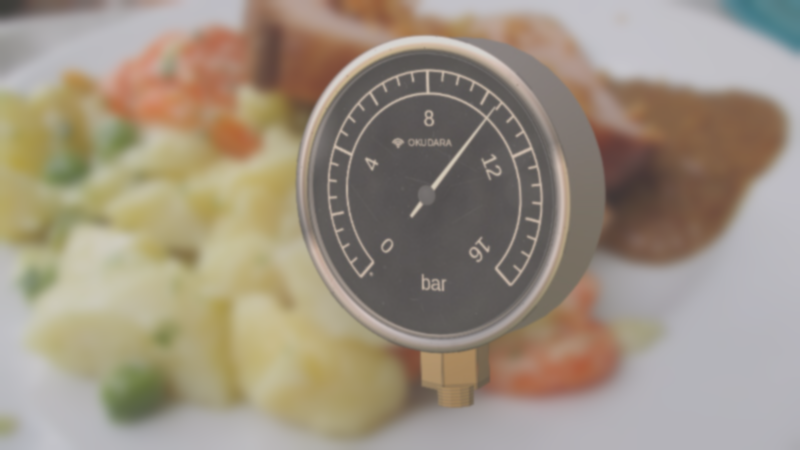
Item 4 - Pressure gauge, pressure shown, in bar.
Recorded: 10.5 bar
